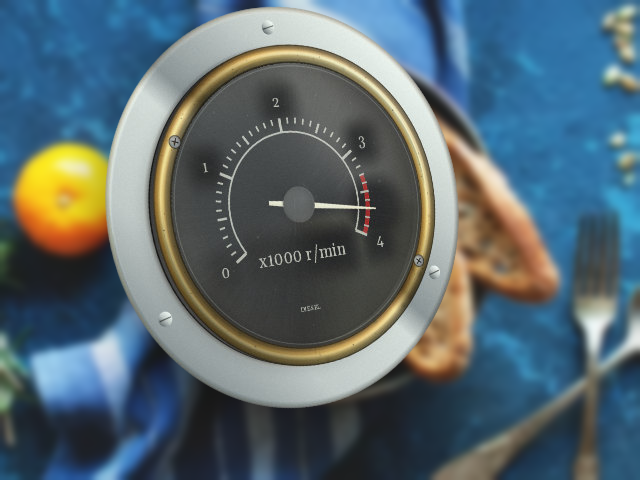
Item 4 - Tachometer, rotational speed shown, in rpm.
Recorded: 3700 rpm
